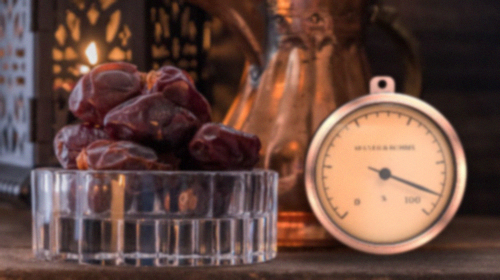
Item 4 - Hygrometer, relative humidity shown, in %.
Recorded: 92 %
